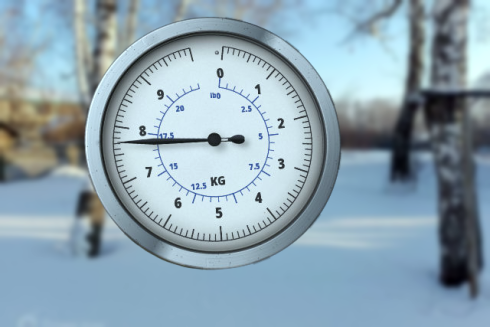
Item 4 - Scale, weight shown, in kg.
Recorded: 7.7 kg
